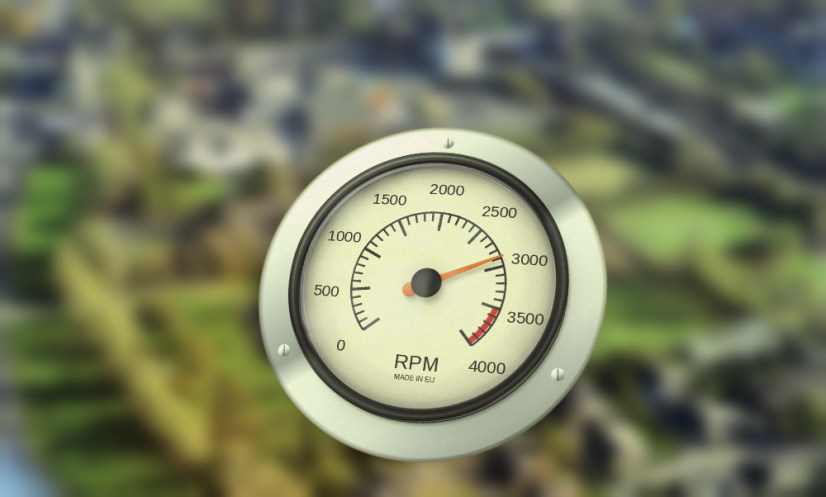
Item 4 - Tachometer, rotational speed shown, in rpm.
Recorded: 2900 rpm
